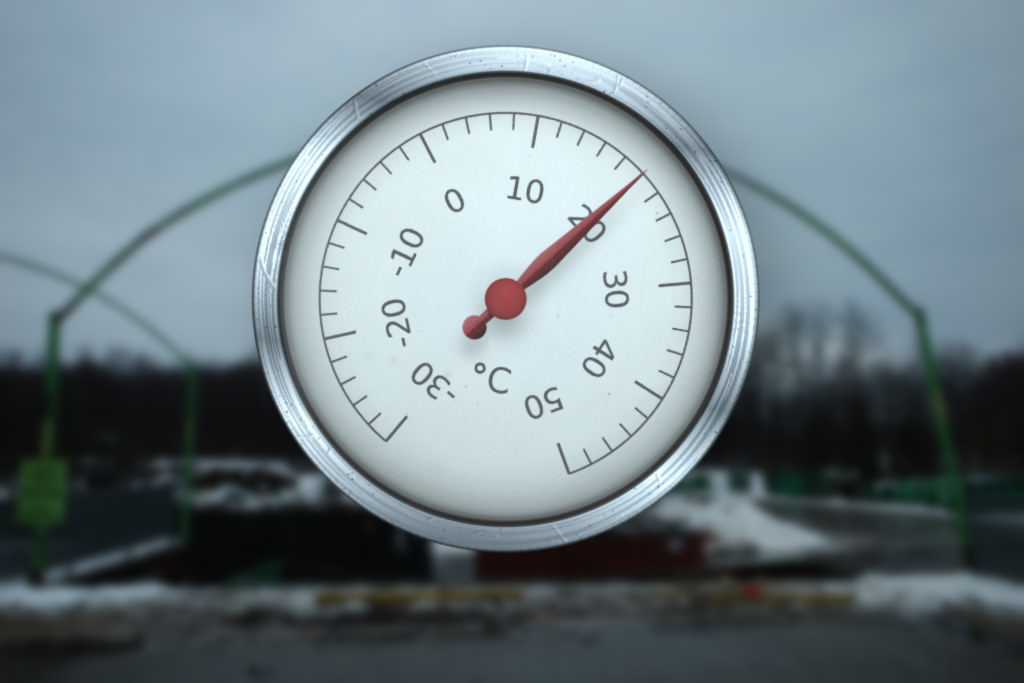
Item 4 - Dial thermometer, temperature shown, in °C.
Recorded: 20 °C
